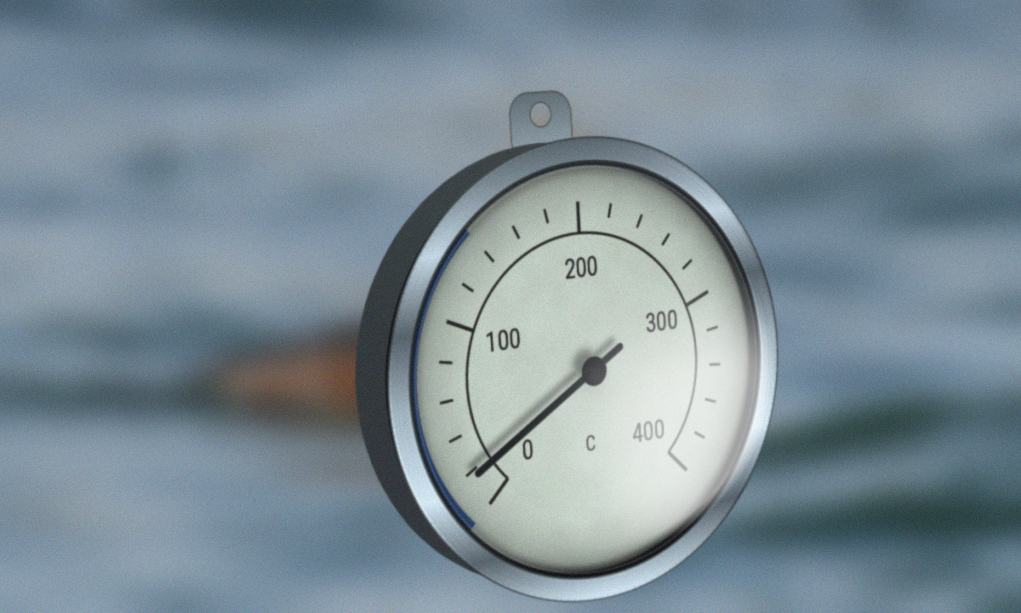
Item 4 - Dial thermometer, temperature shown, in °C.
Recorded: 20 °C
